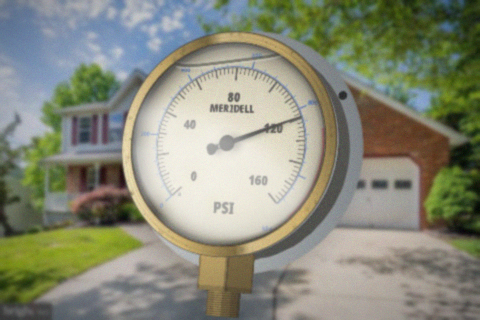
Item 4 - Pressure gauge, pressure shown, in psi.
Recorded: 120 psi
